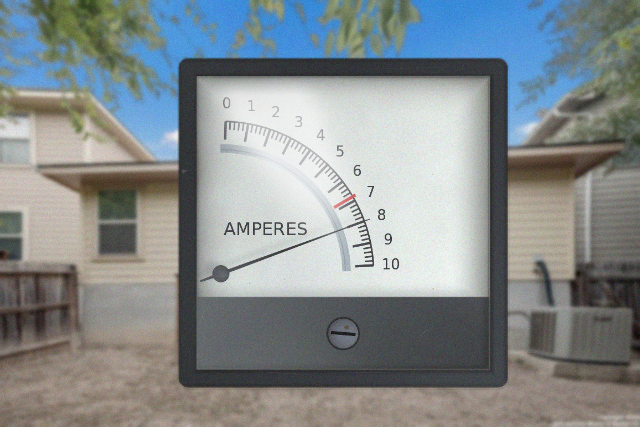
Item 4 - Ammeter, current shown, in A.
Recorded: 8 A
